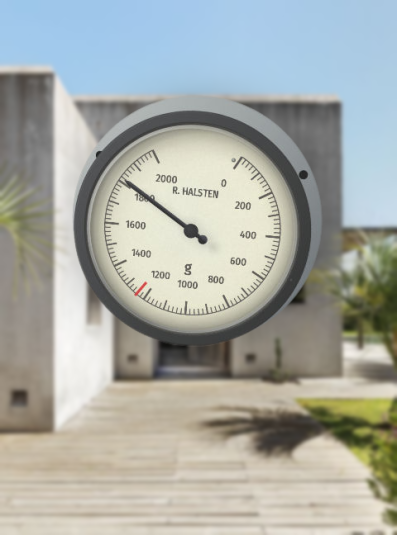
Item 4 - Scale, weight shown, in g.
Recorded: 1820 g
